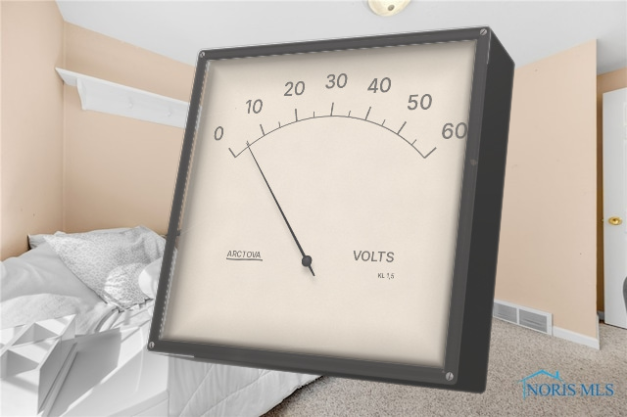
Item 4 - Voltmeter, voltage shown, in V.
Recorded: 5 V
